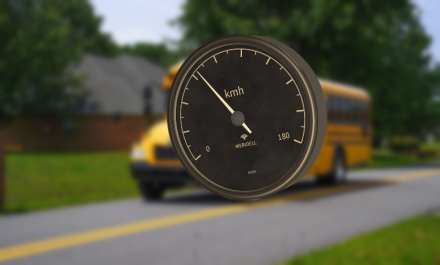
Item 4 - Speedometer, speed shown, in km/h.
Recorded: 65 km/h
